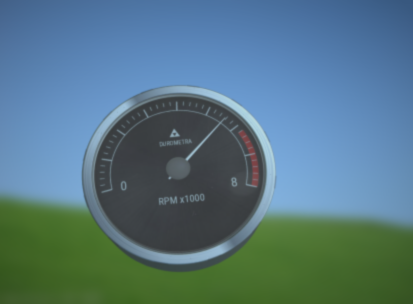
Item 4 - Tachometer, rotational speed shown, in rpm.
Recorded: 5600 rpm
